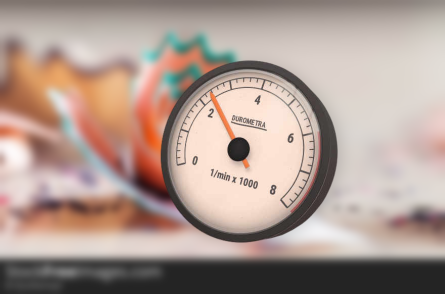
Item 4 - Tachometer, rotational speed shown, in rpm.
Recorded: 2400 rpm
